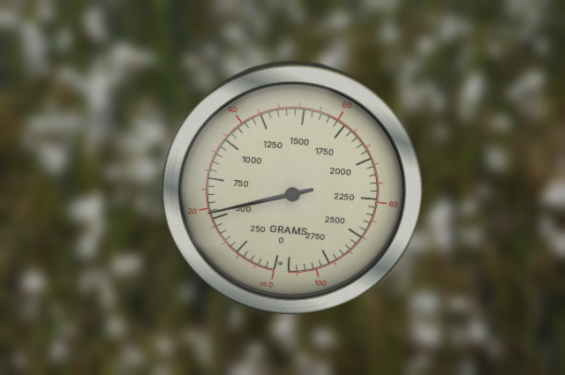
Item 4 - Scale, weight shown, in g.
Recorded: 550 g
